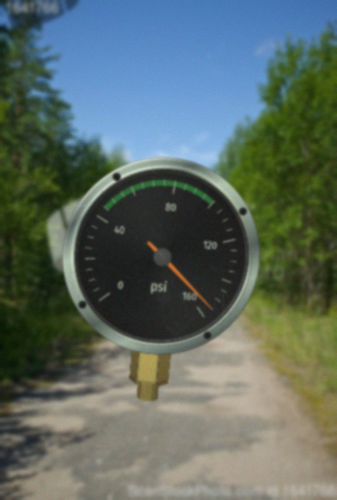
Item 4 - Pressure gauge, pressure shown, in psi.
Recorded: 155 psi
